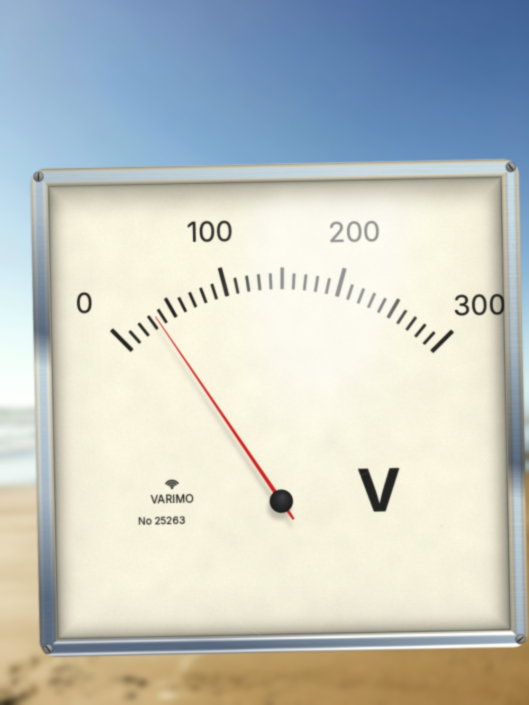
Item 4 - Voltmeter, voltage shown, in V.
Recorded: 35 V
